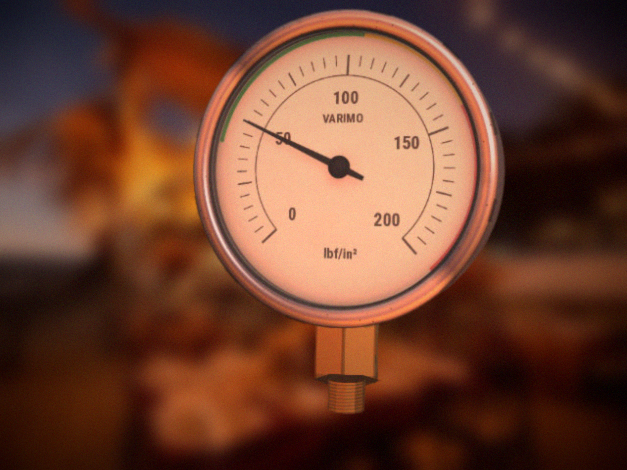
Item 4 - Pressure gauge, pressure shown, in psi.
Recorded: 50 psi
